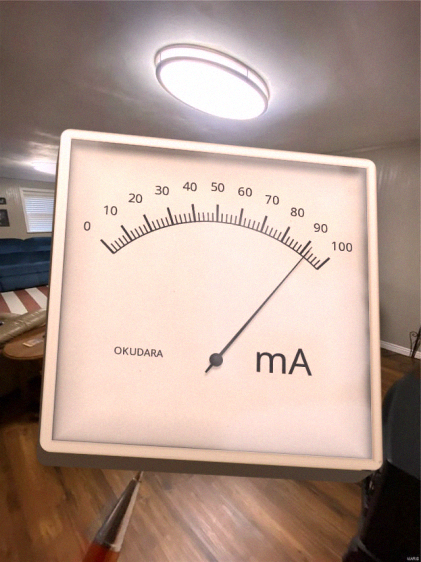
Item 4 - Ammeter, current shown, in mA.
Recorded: 92 mA
